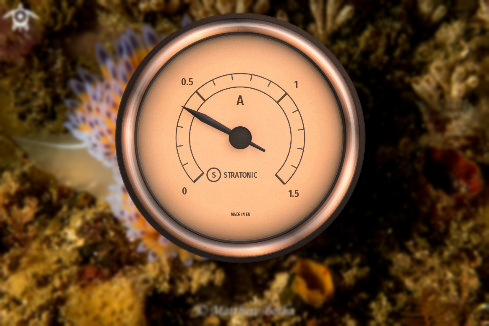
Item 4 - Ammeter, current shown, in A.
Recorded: 0.4 A
